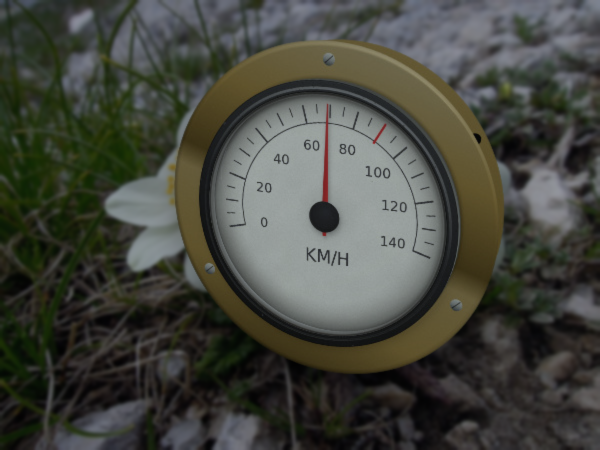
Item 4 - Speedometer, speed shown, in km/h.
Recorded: 70 km/h
